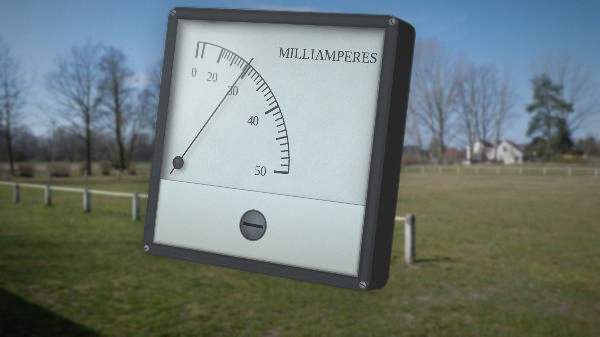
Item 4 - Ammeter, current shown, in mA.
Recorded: 30 mA
